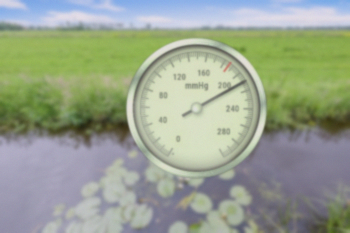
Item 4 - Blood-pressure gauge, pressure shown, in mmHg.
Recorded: 210 mmHg
